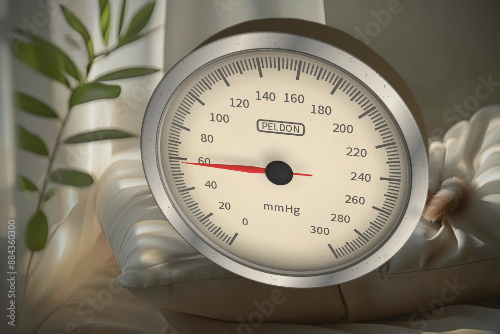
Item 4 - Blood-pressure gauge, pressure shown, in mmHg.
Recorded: 60 mmHg
